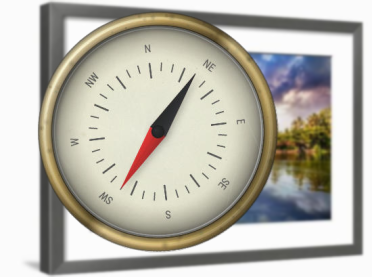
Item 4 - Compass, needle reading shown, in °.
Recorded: 220 °
